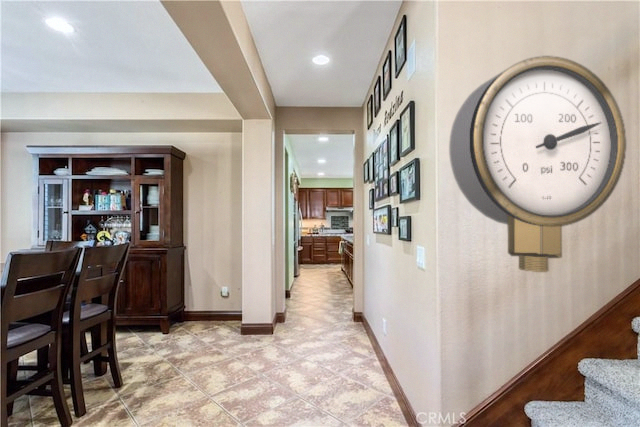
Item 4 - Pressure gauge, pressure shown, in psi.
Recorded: 230 psi
